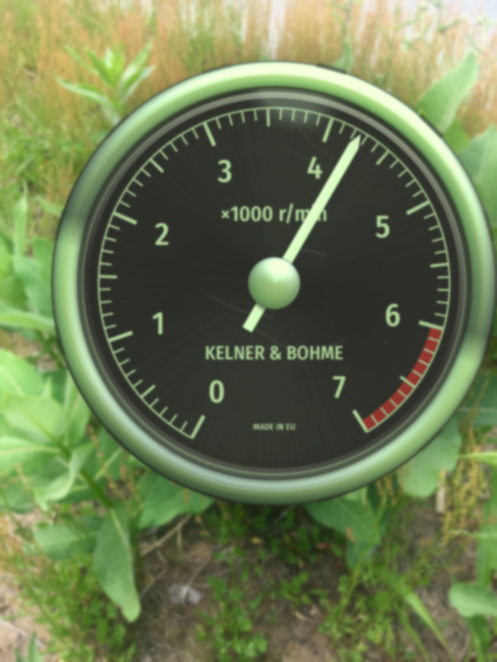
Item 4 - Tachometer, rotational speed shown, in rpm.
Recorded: 4250 rpm
